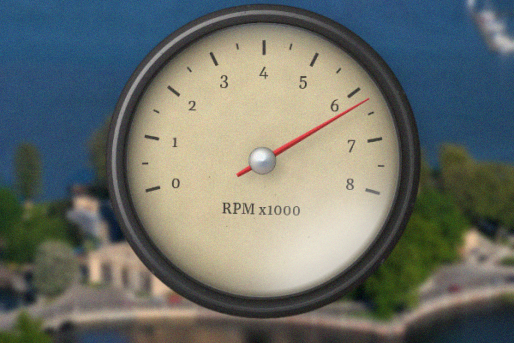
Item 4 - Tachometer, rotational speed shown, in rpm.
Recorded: 6250 rpm
